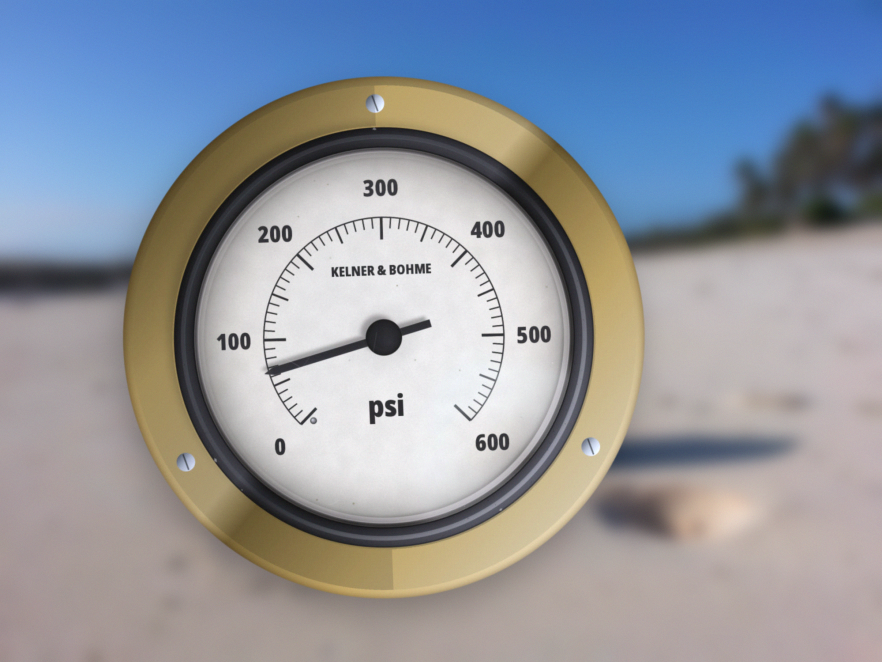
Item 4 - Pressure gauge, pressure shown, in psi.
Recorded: 65 psi
